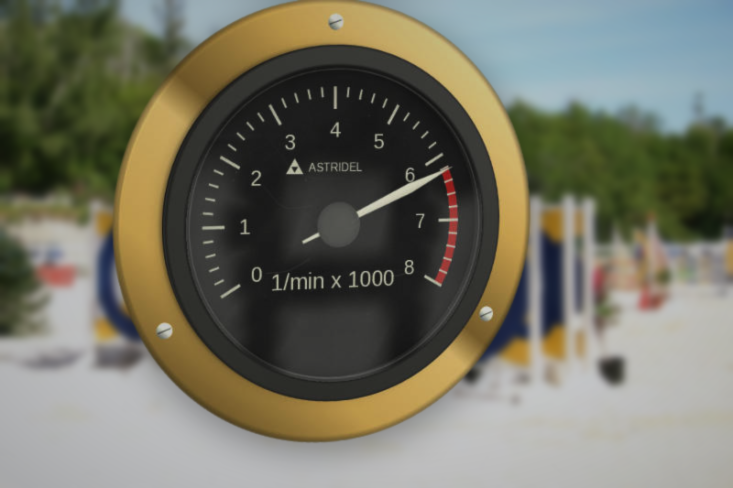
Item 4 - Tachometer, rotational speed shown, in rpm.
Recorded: 6200 rpm
